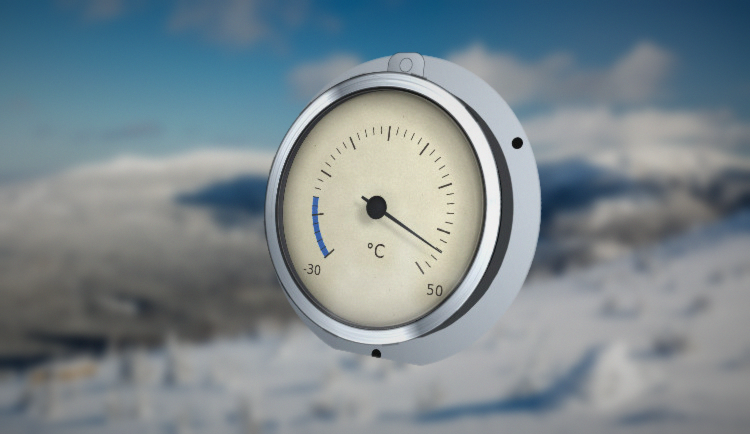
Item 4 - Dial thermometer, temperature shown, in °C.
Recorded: 44 °C
